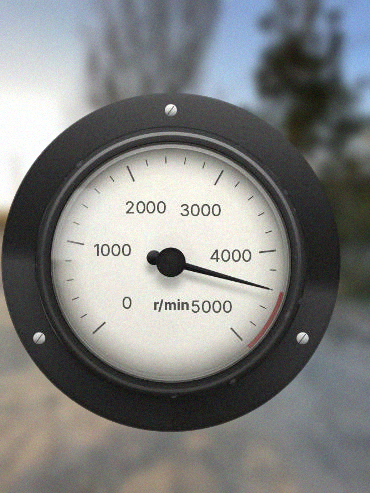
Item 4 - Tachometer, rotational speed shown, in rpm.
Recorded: 4400 rpm
